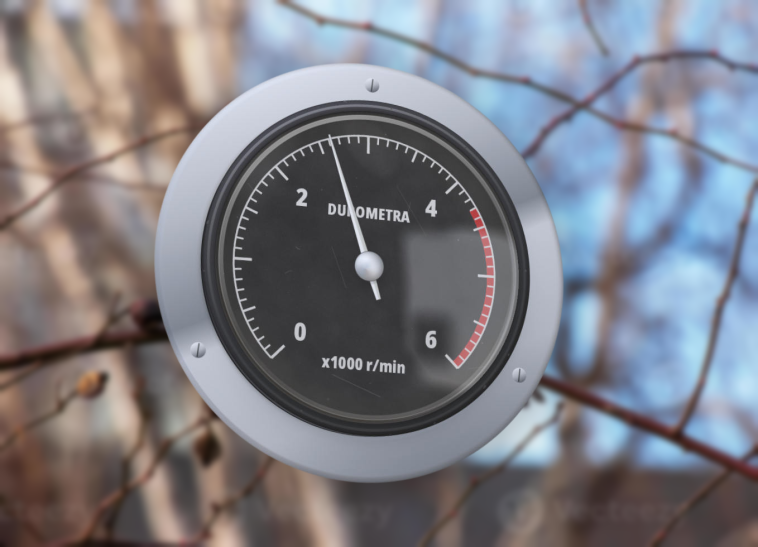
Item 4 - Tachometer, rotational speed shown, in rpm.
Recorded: 2600 rpm
